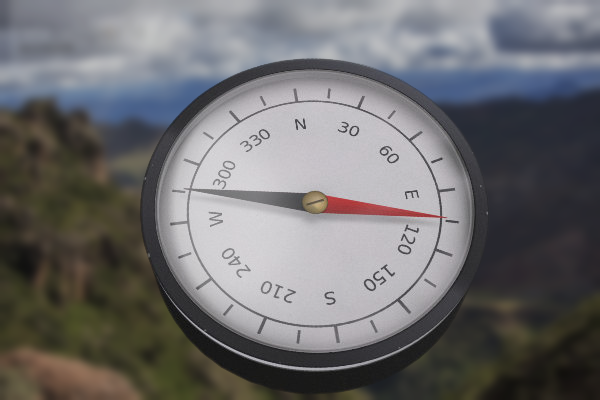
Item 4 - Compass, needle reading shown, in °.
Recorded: 105 °
